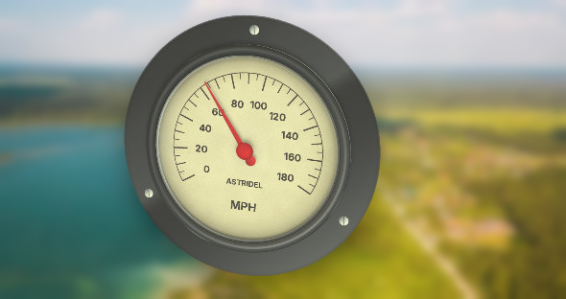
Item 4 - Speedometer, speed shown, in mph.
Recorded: 65 mph
